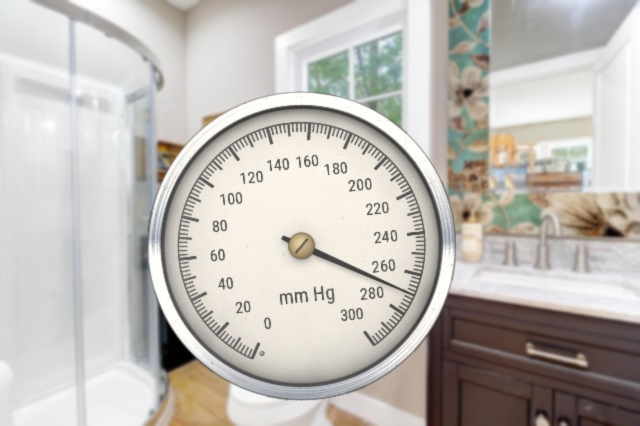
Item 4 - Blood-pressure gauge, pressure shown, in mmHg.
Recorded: 270 mmHg
